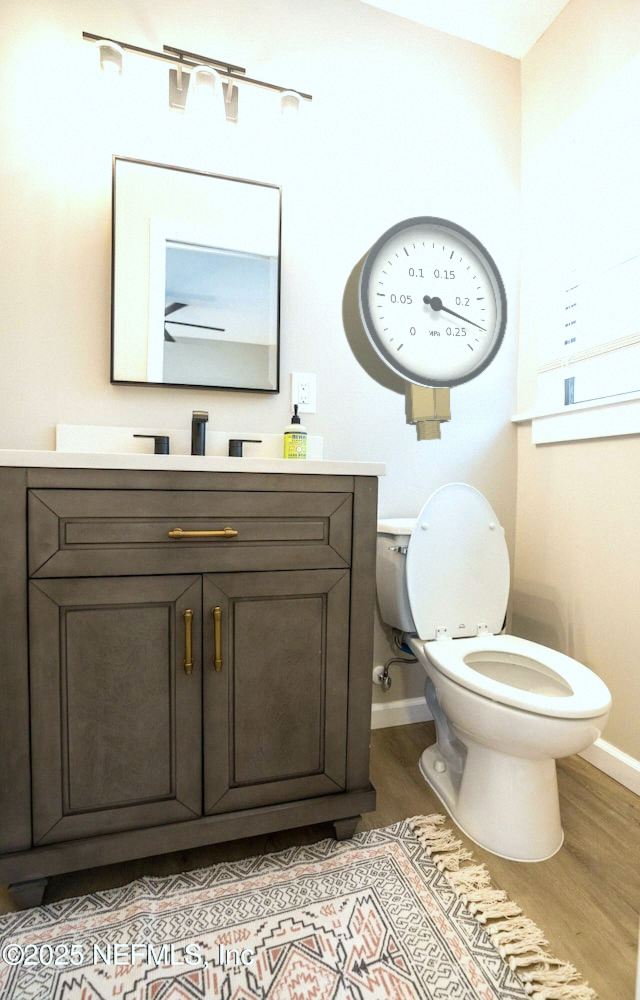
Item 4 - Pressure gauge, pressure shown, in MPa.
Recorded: 0.23 MPa
